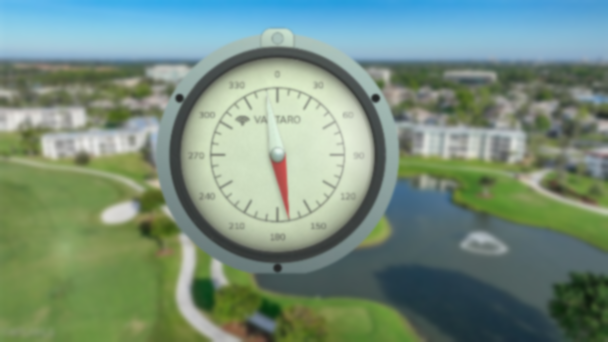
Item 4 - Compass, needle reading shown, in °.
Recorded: 170 °
